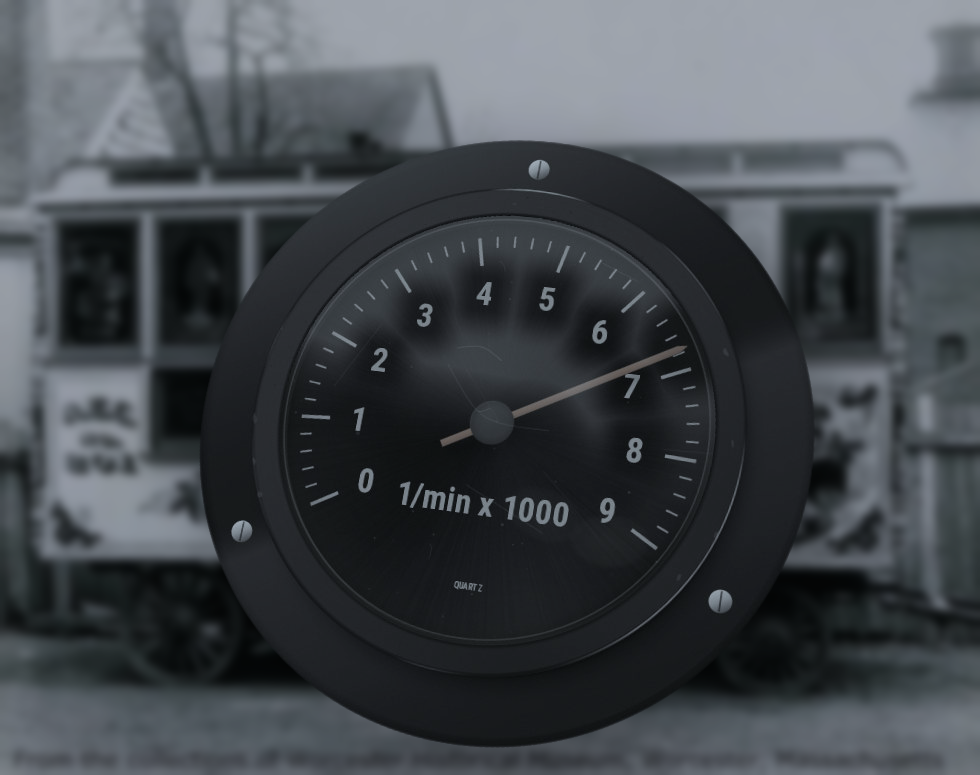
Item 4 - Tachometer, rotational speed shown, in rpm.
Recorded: 6800 rpm
